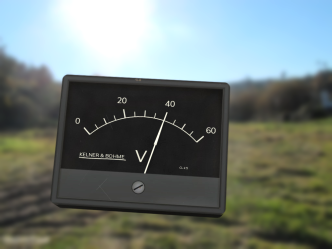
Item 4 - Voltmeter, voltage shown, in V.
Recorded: 40 V
